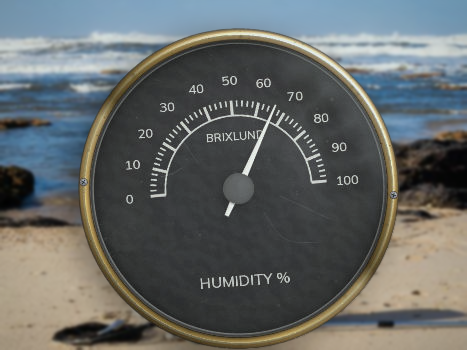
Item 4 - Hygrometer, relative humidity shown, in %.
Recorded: 66 %
